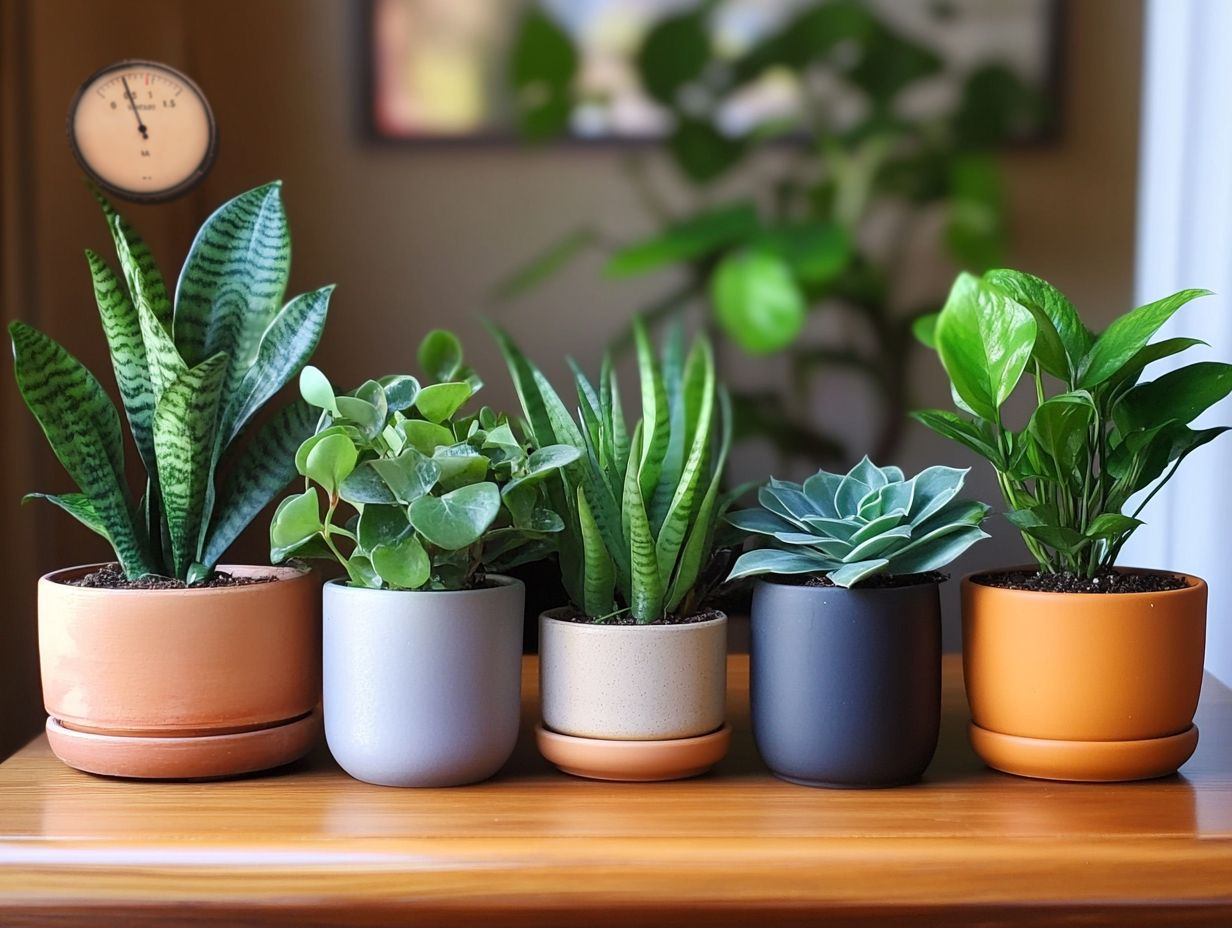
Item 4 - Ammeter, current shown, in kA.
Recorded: 0.5 kA
